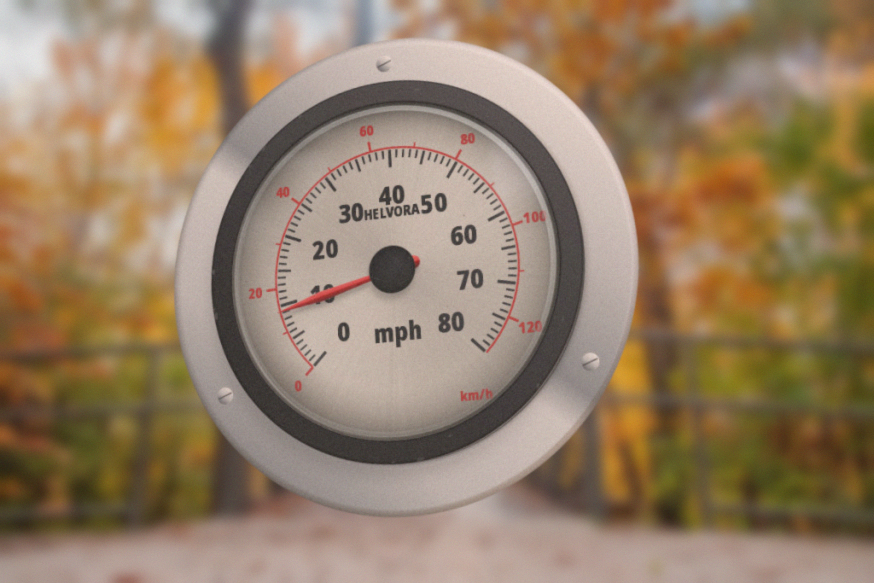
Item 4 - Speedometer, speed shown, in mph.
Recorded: 9 mph
